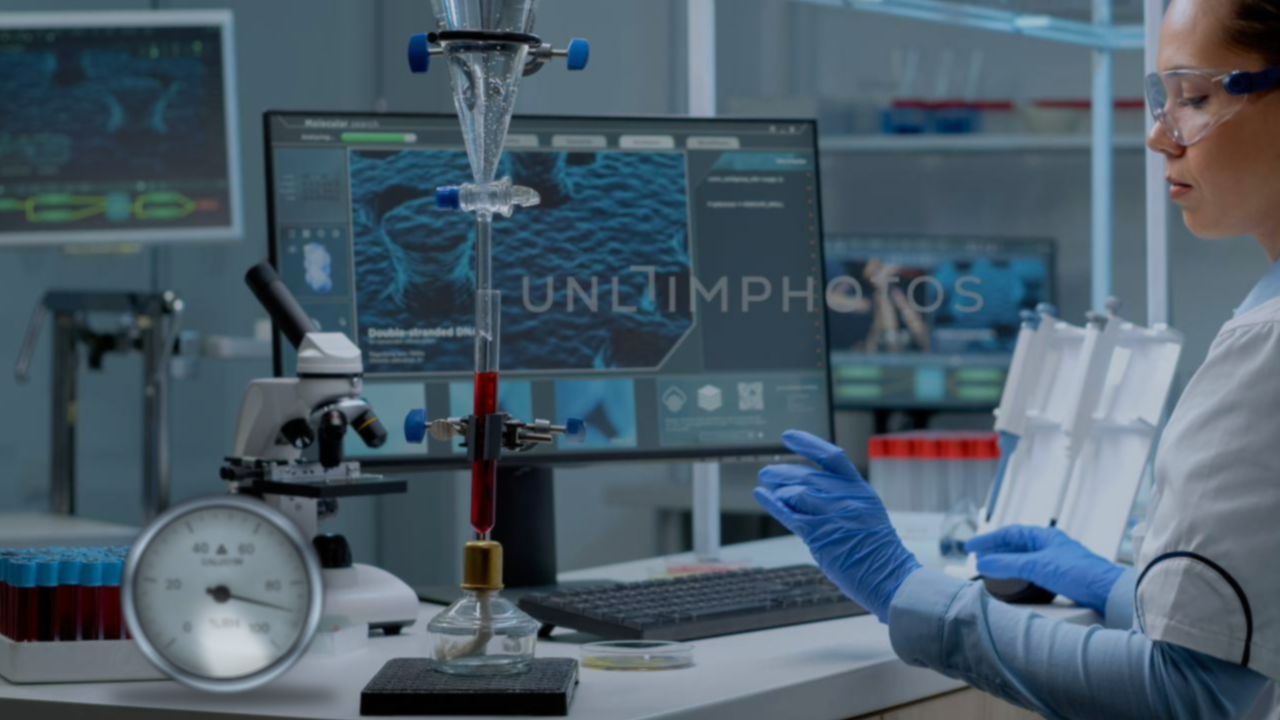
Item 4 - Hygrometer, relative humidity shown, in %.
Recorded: 88 %
